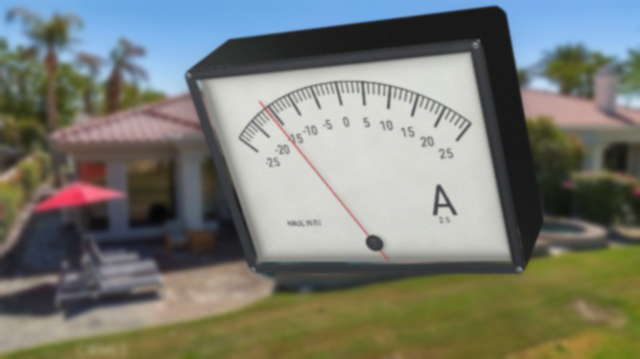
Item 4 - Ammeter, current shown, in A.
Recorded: -15 A
